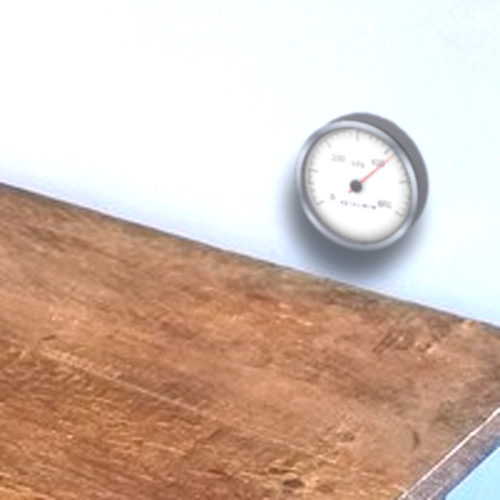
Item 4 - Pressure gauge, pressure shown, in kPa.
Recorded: 420 kPa
